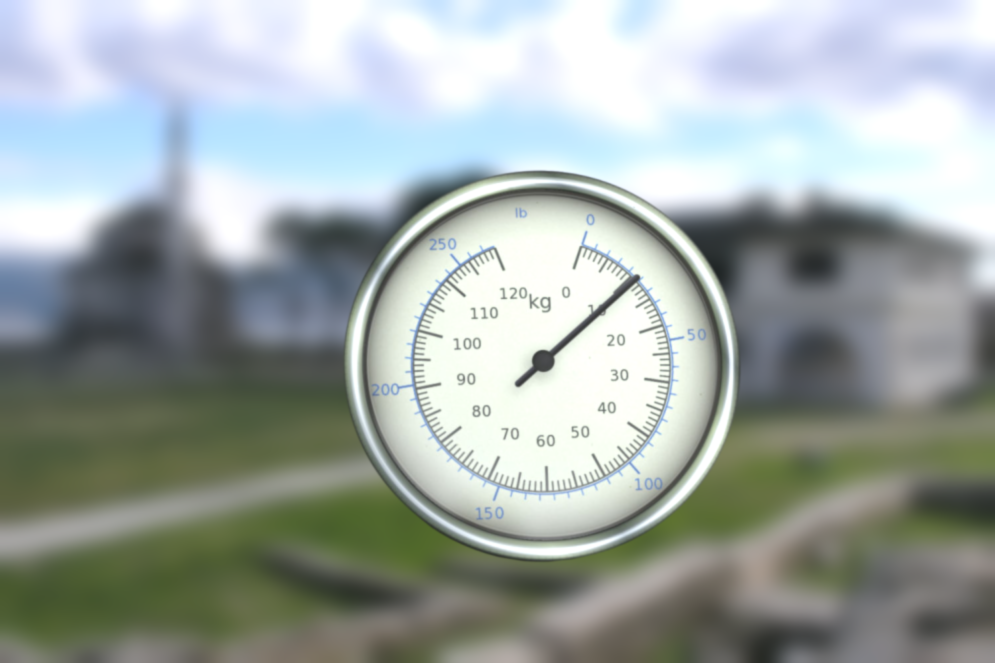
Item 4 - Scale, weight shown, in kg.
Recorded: 11 kg
